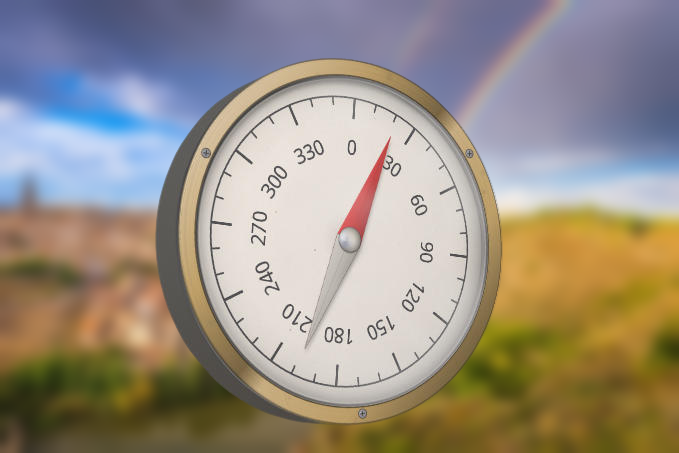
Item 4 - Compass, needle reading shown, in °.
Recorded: 20 °
